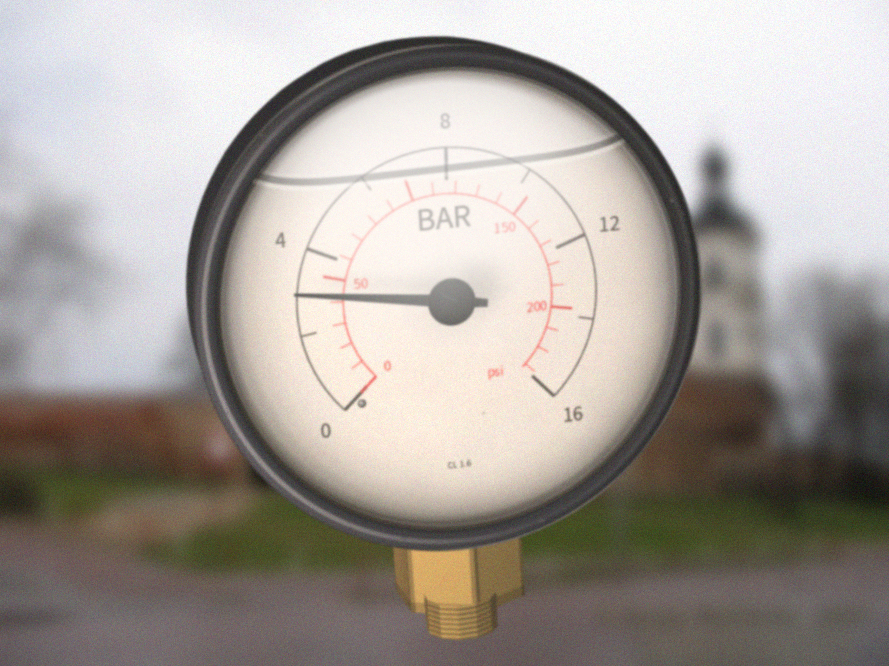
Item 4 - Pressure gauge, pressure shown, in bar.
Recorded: 3 bar
